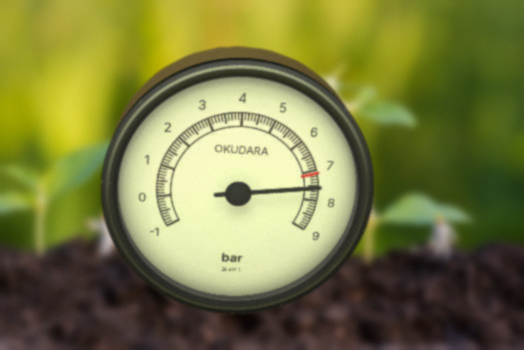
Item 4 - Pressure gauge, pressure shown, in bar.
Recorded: 7.5 bar
